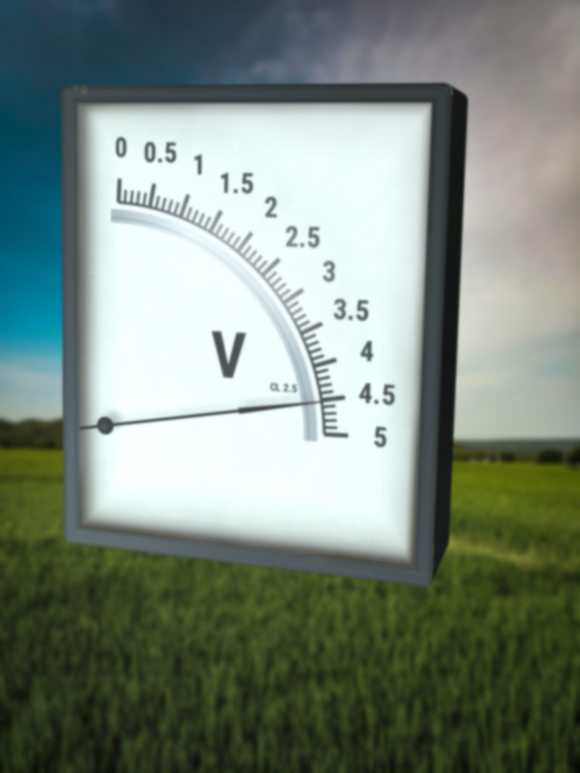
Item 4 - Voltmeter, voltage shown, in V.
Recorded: 4.5 V
